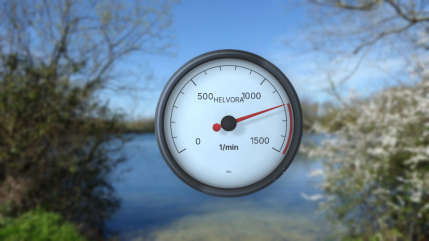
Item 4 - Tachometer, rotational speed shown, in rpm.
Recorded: 1200 rpm
